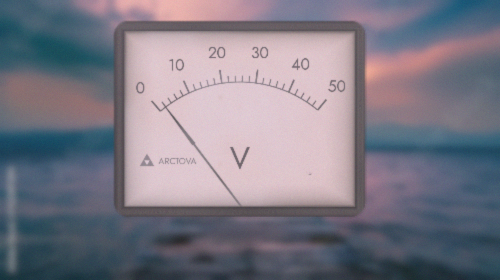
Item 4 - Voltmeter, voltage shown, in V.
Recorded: 2 V
